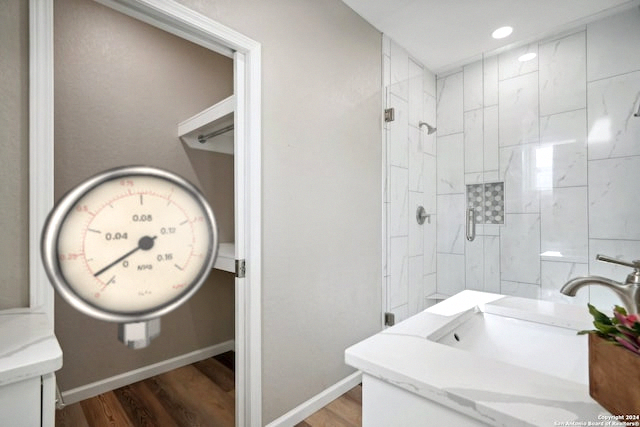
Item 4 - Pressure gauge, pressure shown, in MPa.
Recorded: 0.01 MPa
